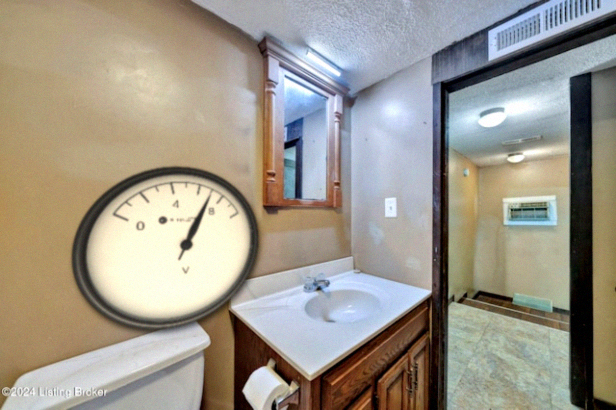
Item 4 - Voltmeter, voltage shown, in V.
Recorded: 7 V
